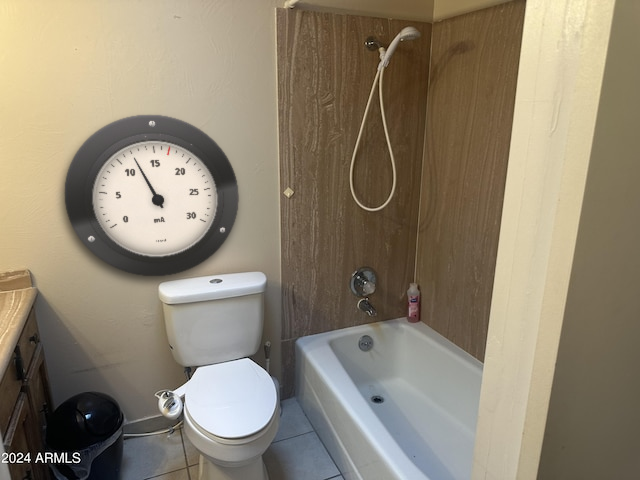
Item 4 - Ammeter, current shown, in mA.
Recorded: 12 mA
